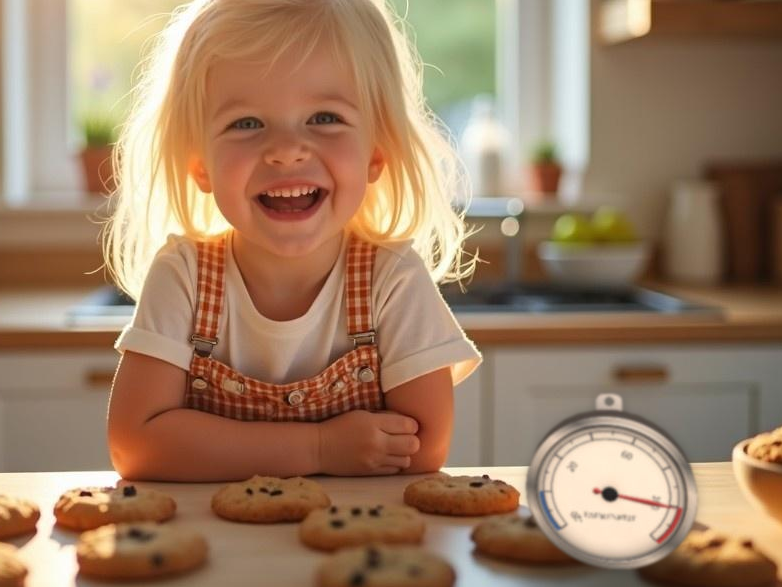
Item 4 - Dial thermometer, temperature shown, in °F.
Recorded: 100 °F
